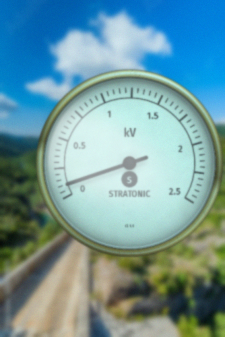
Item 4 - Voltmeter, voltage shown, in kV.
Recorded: 0.1 kV
